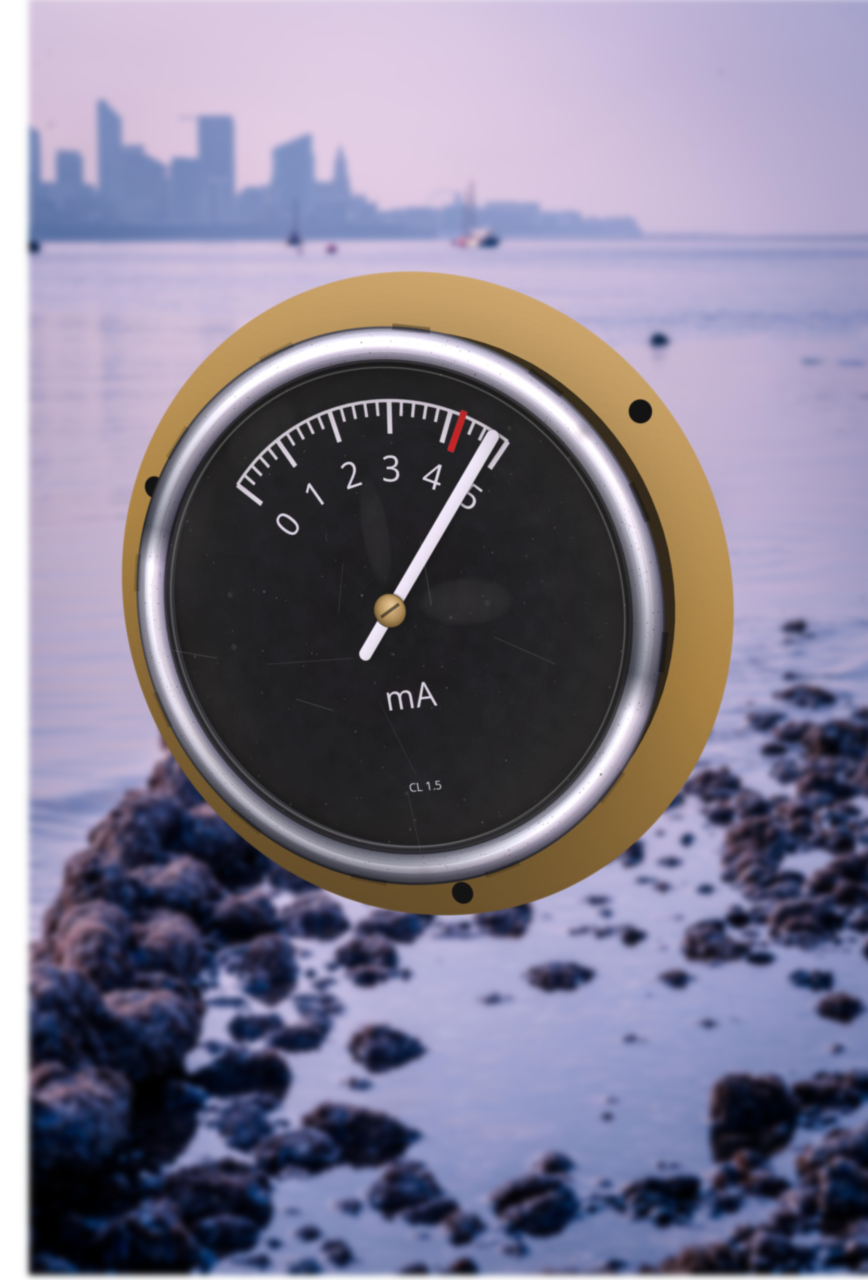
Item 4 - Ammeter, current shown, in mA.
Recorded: 4.8 mA
